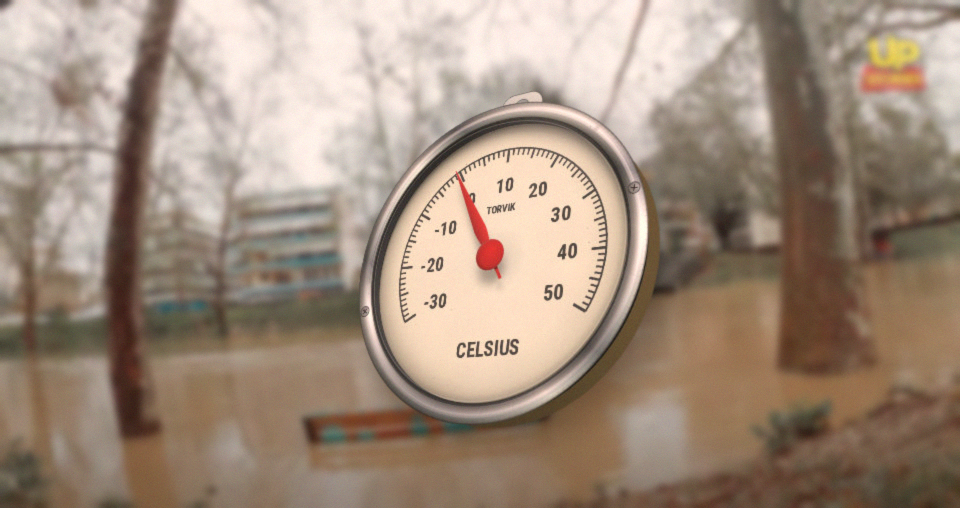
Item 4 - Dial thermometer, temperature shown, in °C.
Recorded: 0 °C
